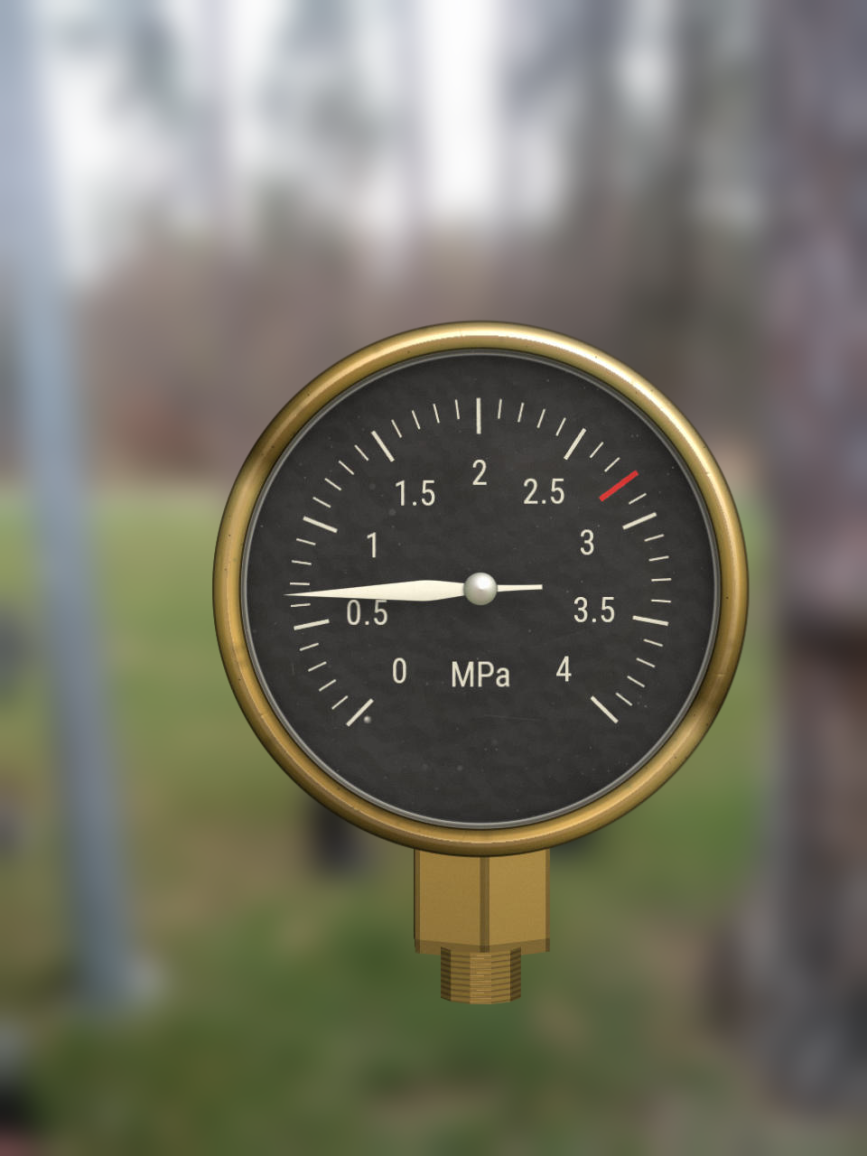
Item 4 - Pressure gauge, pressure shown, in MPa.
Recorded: 0.65 MPa
